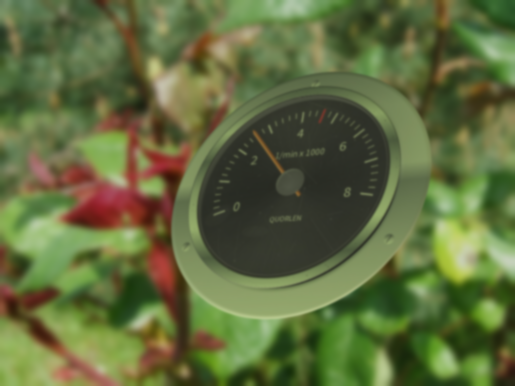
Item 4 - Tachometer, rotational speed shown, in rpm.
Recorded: 2600 rpm
